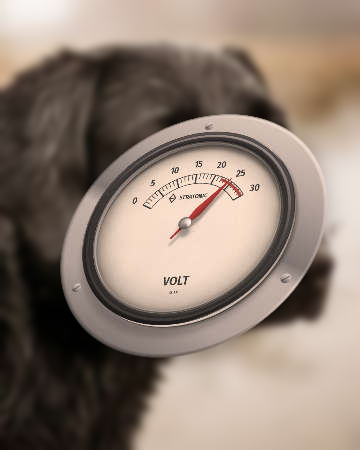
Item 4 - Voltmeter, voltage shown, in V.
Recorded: 25 V
